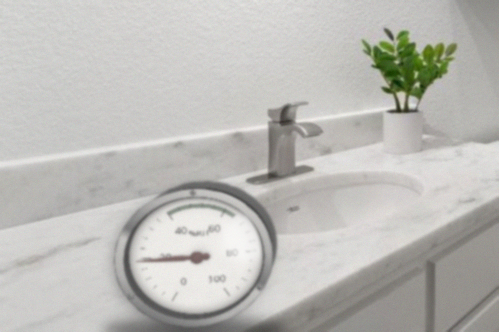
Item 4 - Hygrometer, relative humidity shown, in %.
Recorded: 20 %
